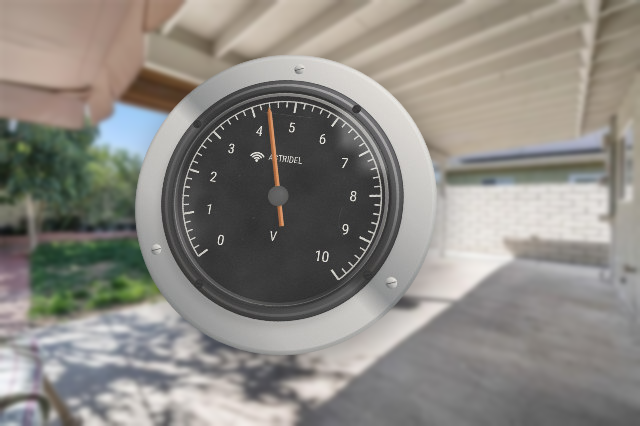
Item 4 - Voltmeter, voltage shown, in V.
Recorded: 4.4 V
